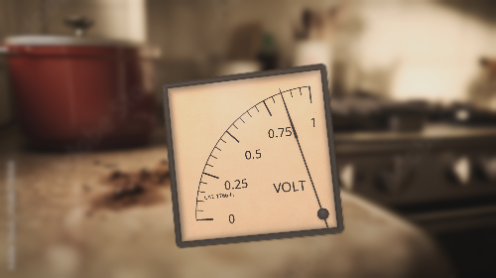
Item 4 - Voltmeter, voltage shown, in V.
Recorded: 0.85 V
